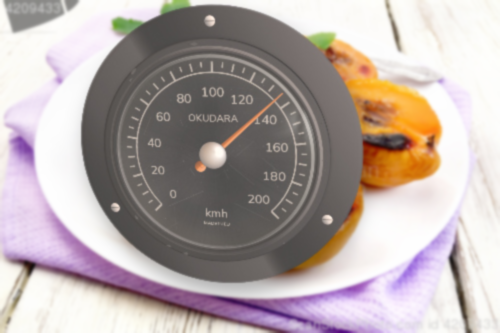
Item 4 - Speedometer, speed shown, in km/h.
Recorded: 135 km/h
